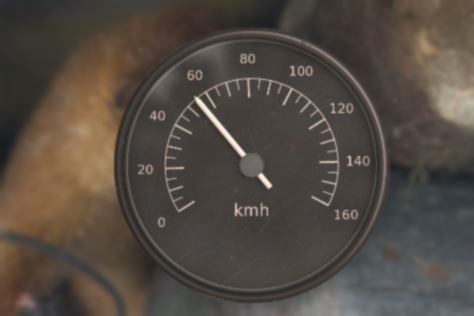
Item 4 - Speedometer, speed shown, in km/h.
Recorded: 55 km/h
